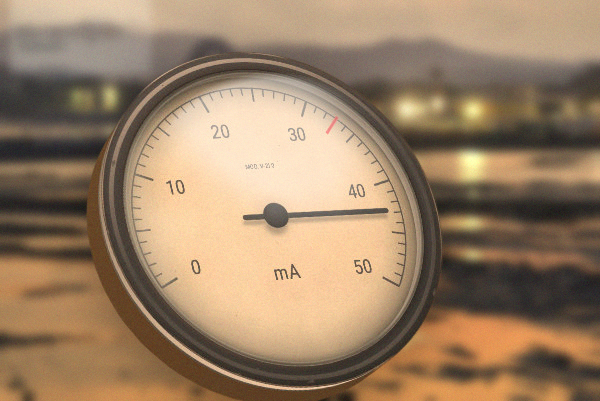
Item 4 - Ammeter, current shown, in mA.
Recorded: 43 mA
